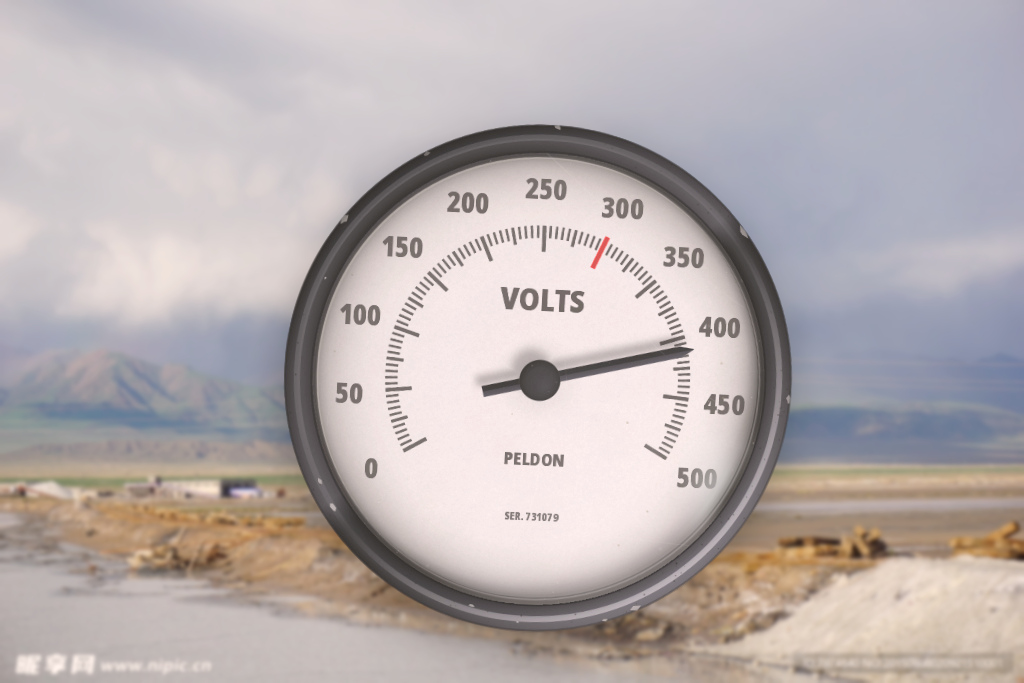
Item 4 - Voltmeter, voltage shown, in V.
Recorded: 410 V
